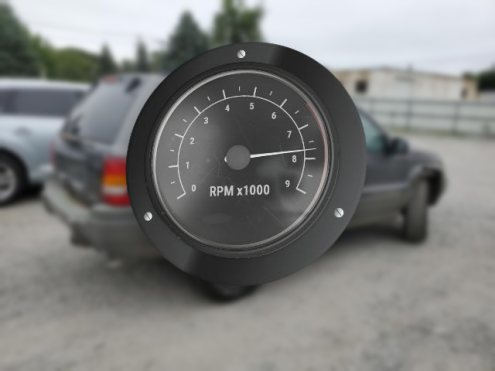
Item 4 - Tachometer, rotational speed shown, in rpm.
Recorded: 7750 rpm
